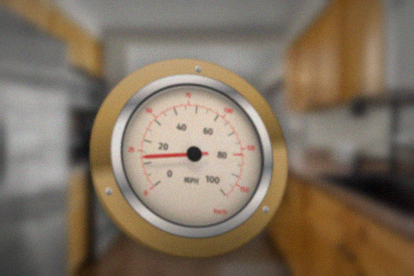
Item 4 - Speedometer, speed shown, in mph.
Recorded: 12.5 mph
